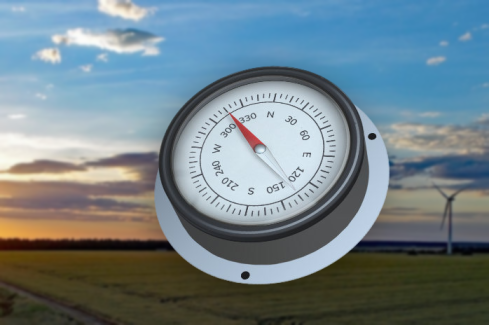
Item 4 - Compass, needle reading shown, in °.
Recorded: 315 °
